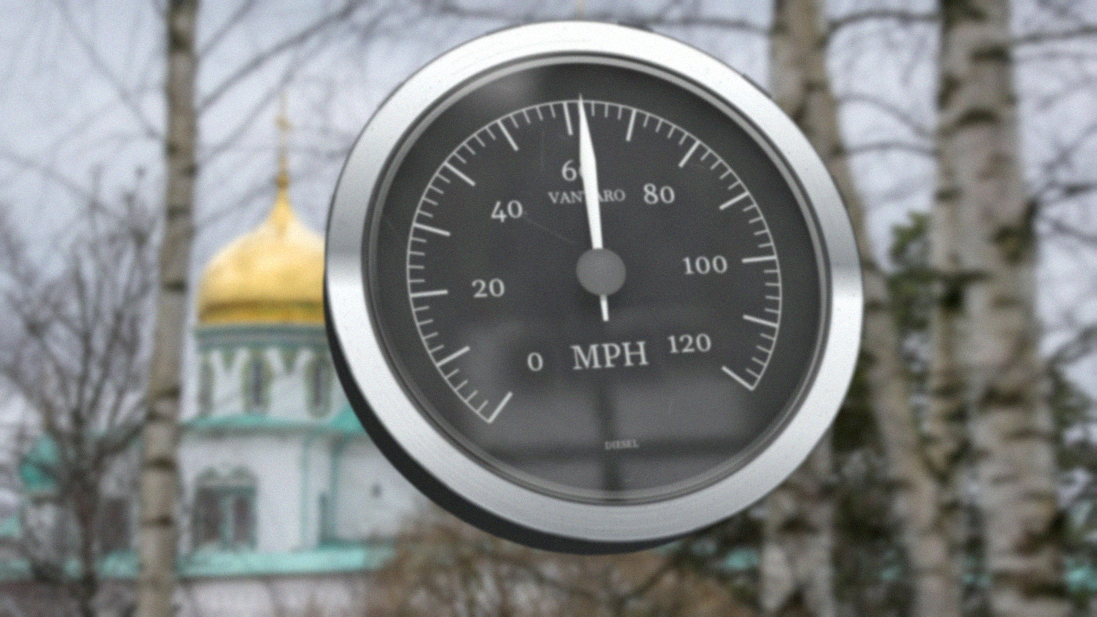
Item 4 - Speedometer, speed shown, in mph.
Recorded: 62 mph
